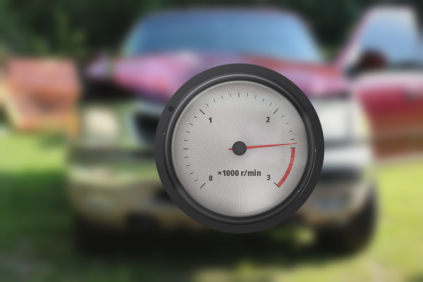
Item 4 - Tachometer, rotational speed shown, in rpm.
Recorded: 2450 rpm
